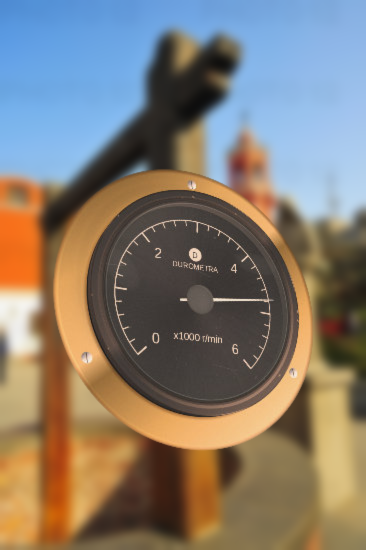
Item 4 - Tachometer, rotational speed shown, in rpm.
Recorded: 4800 rpm
